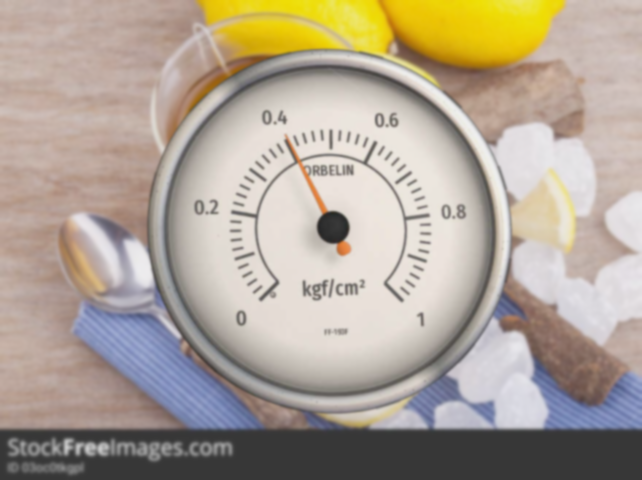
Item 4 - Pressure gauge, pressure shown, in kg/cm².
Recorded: 0.4 kg/cm²
